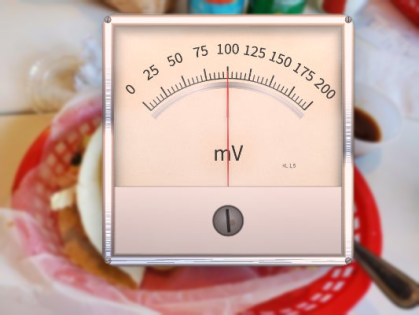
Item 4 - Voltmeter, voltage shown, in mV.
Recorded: 100 mV
